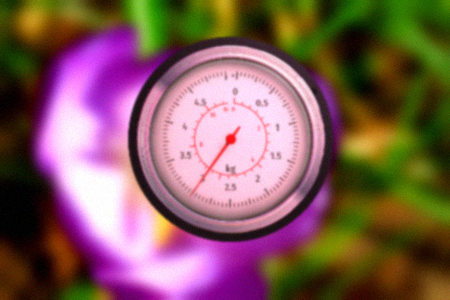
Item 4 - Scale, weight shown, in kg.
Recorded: 3 kg
